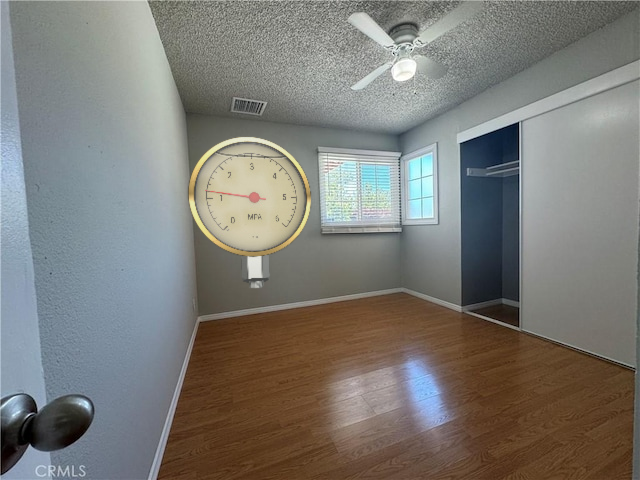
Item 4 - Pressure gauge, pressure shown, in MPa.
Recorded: 1.2 MPa
